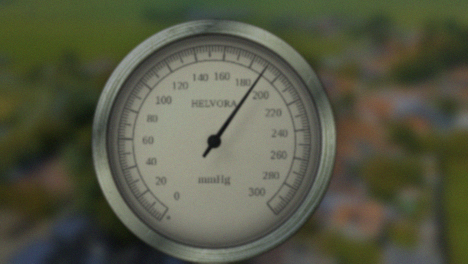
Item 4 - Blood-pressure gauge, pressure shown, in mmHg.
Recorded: 190 mmHg
